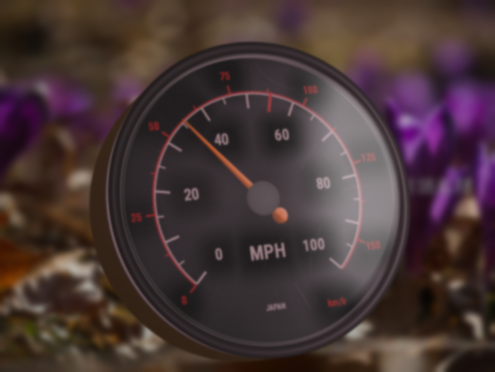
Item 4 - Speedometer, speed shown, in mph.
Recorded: 35 mph
